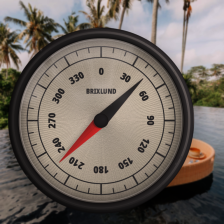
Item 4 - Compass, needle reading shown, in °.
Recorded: 225 °
